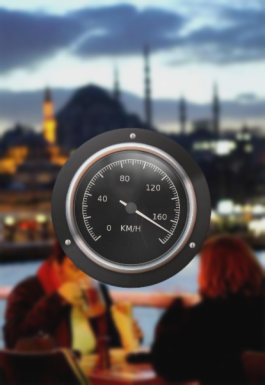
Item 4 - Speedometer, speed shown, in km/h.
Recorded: 170 km/h
